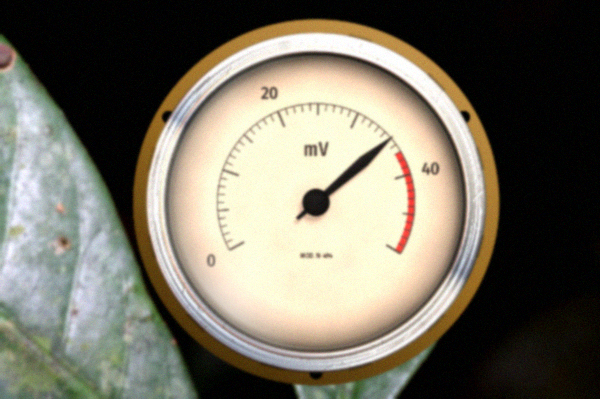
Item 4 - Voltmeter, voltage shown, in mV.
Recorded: 35 mV
